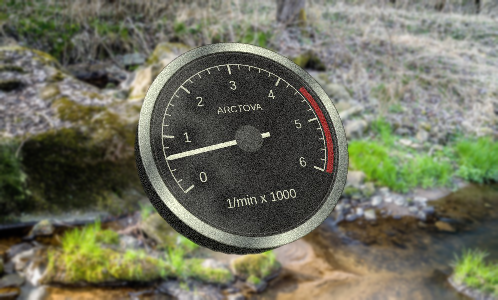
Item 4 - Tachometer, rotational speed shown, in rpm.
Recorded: 600 rpm
